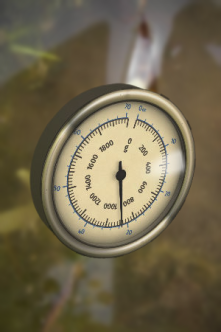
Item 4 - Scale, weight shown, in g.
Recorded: 900 g
